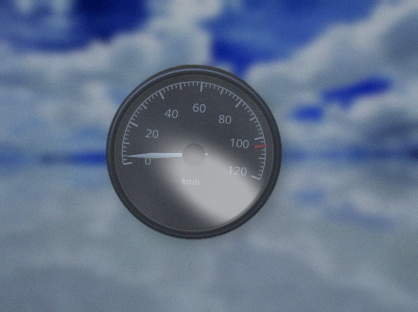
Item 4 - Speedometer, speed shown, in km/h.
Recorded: 4 km/h
